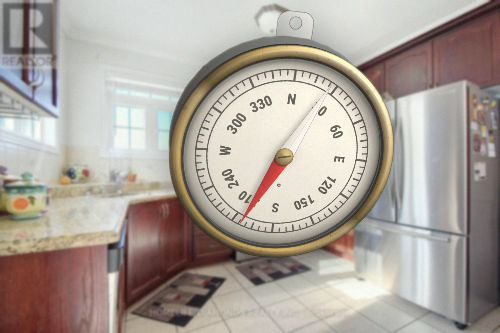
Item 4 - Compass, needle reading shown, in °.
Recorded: 205 °
